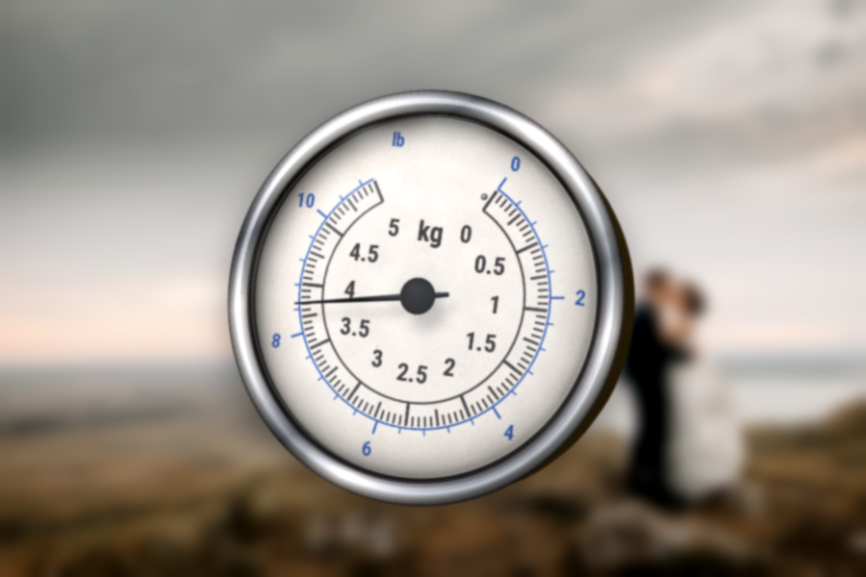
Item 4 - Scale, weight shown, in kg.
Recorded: 3.85 kg
